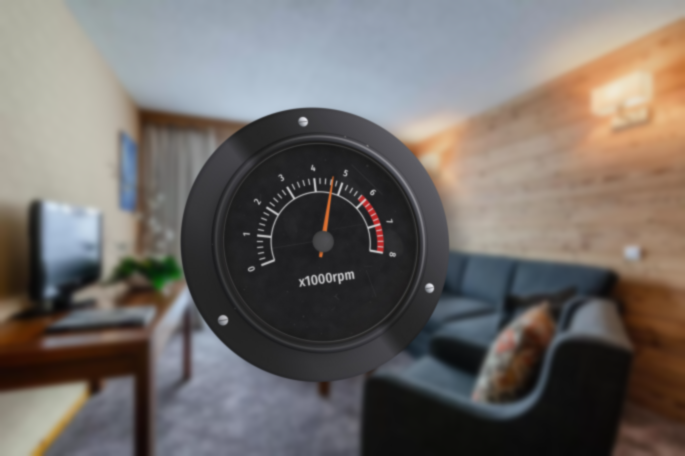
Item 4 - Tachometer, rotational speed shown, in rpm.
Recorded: 4600 rpm
